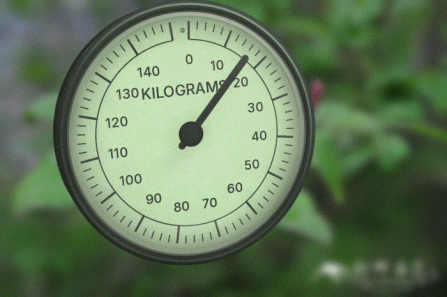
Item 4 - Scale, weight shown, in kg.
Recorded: 16 kg
